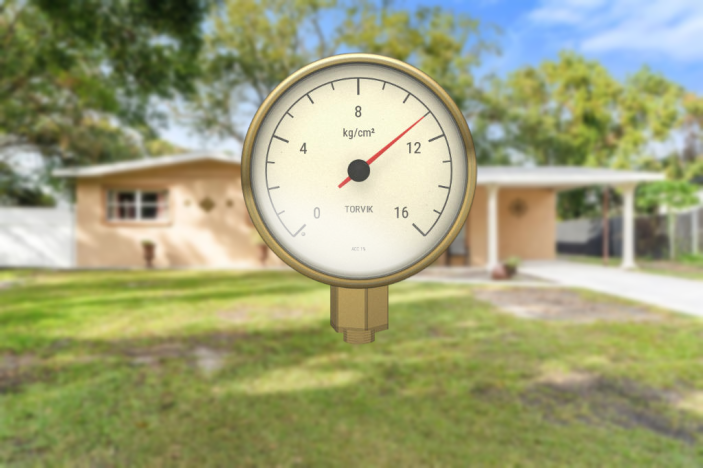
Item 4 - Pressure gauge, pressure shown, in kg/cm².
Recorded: 11 kg/cm²
